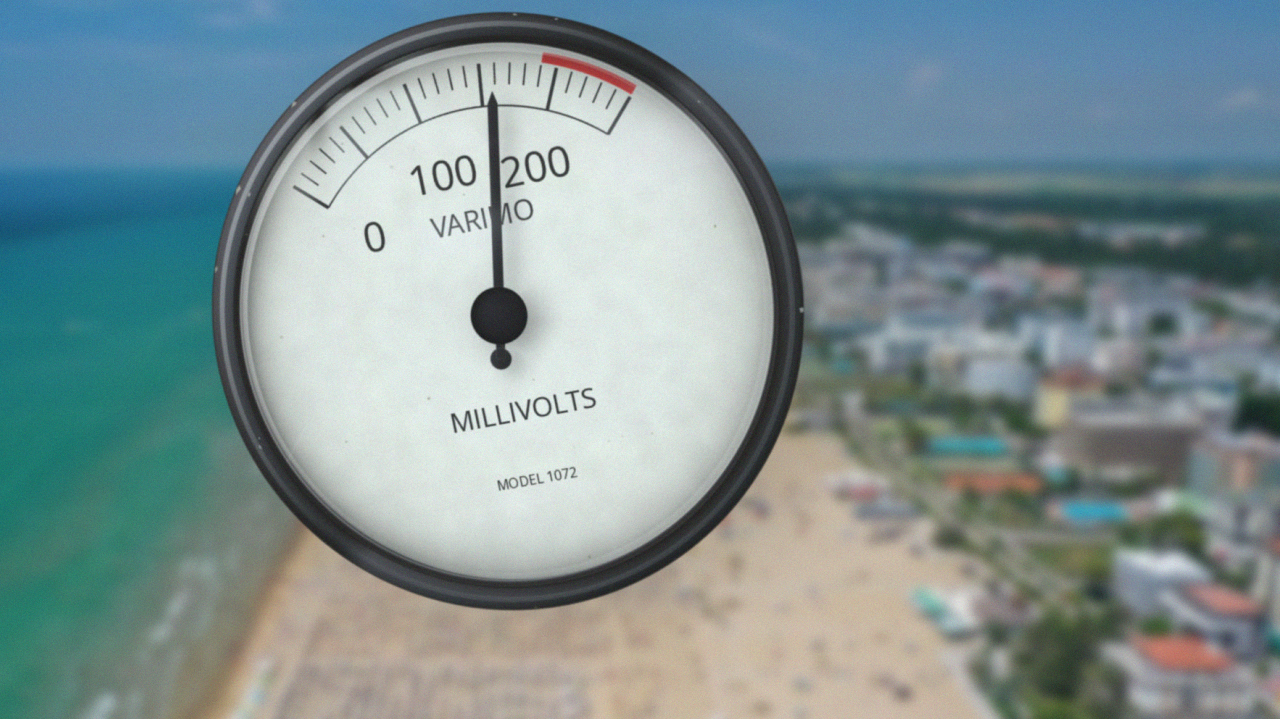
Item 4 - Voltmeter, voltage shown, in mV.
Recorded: 160 mV
